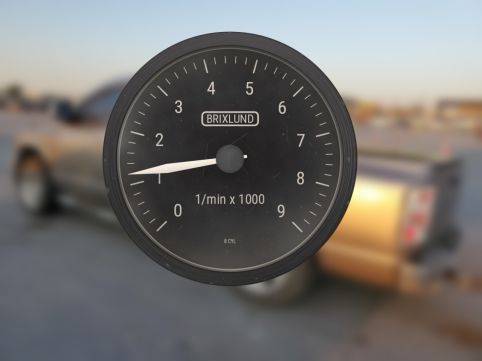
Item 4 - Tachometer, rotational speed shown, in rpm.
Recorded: 1200 rpm
